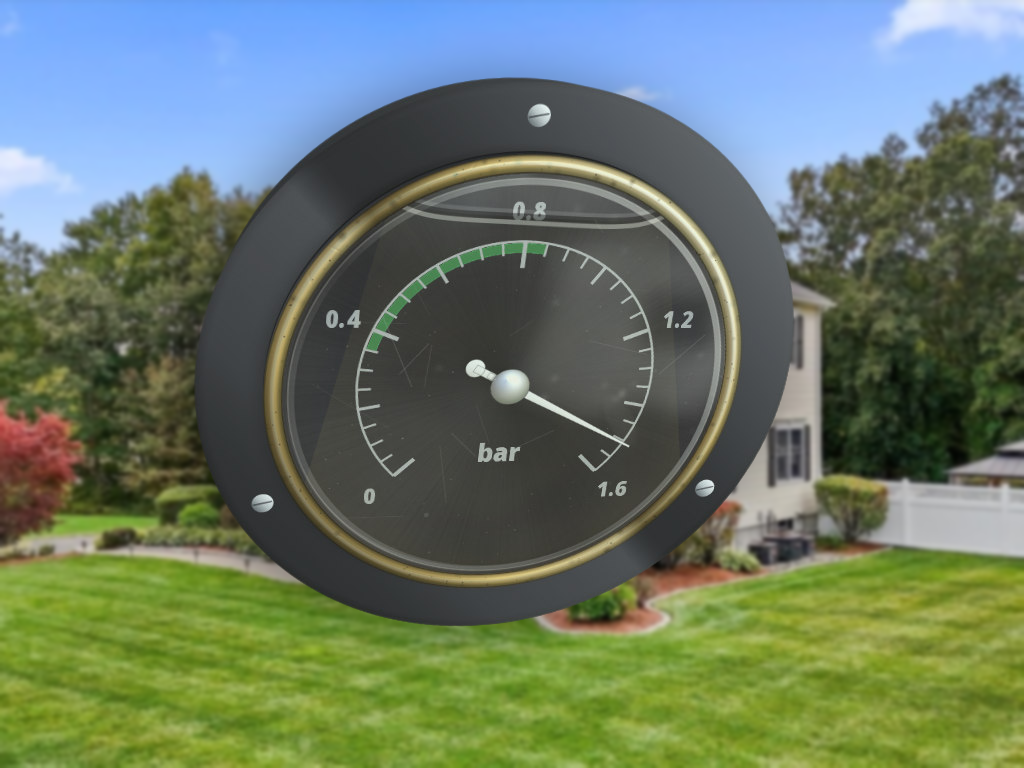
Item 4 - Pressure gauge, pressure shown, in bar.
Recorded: 1.5 bar
